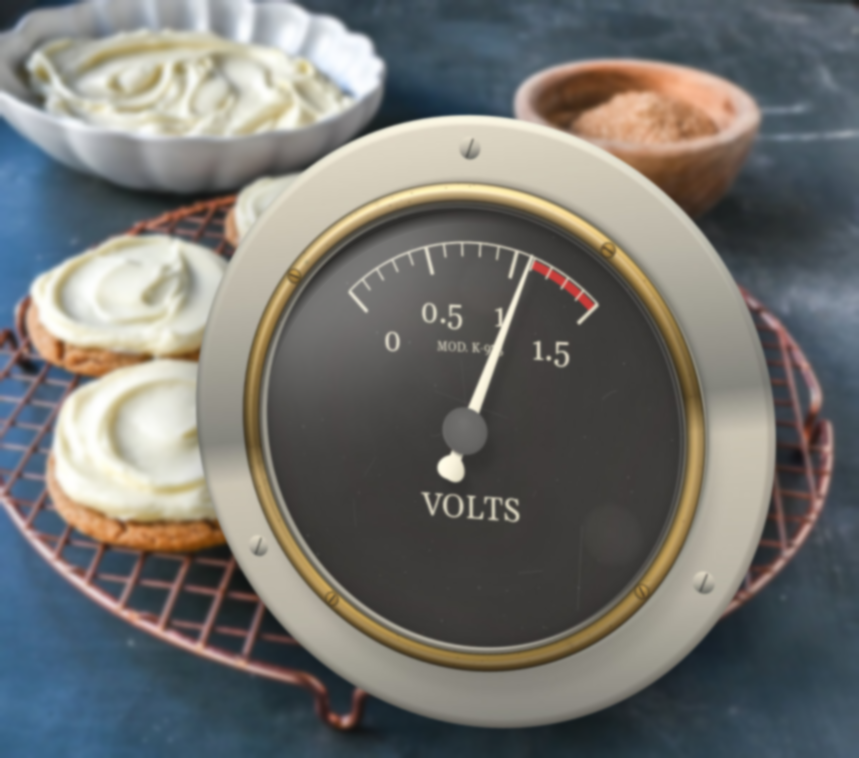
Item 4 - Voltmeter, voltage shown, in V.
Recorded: 1.1 V
